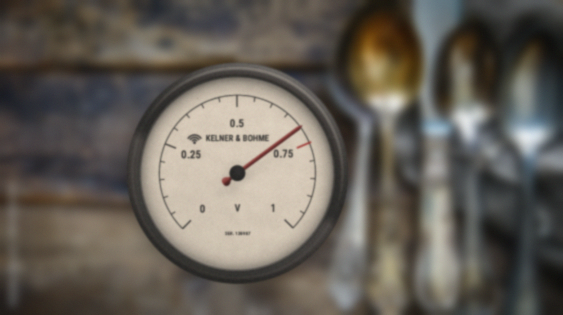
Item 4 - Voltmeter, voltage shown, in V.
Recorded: 0.7 V
